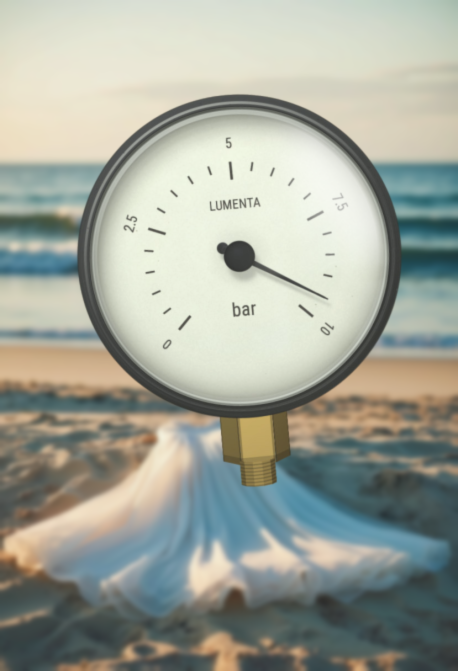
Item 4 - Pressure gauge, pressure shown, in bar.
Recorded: 9.5 bar
